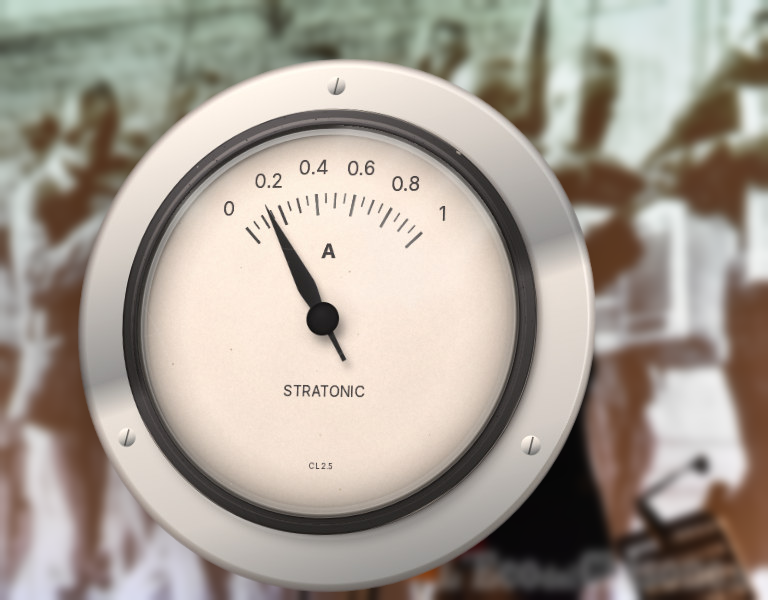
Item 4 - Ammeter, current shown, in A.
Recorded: 0.15 A
